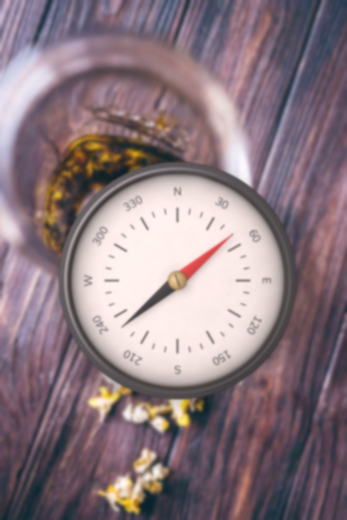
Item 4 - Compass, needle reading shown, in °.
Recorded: 50 °
